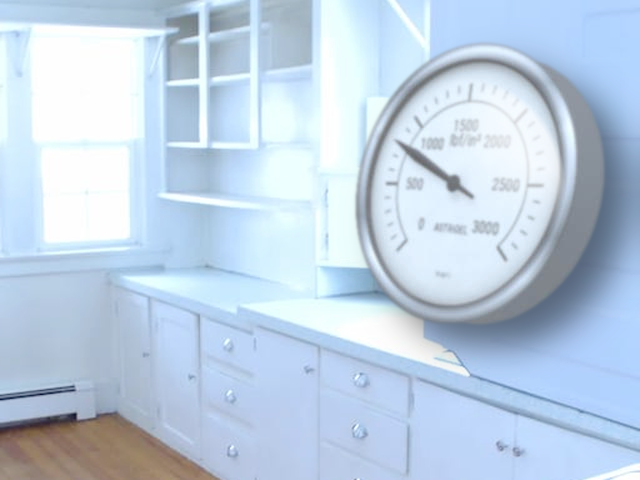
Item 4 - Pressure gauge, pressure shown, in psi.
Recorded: 800 psi
